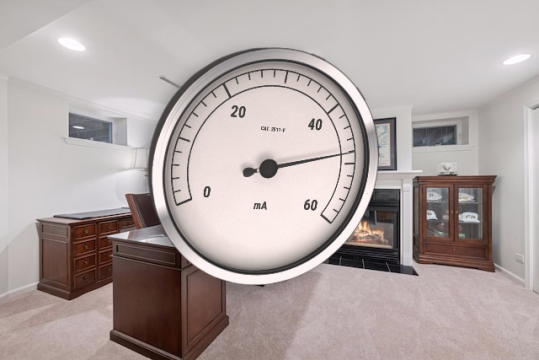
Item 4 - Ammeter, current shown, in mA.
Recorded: 48 mA
